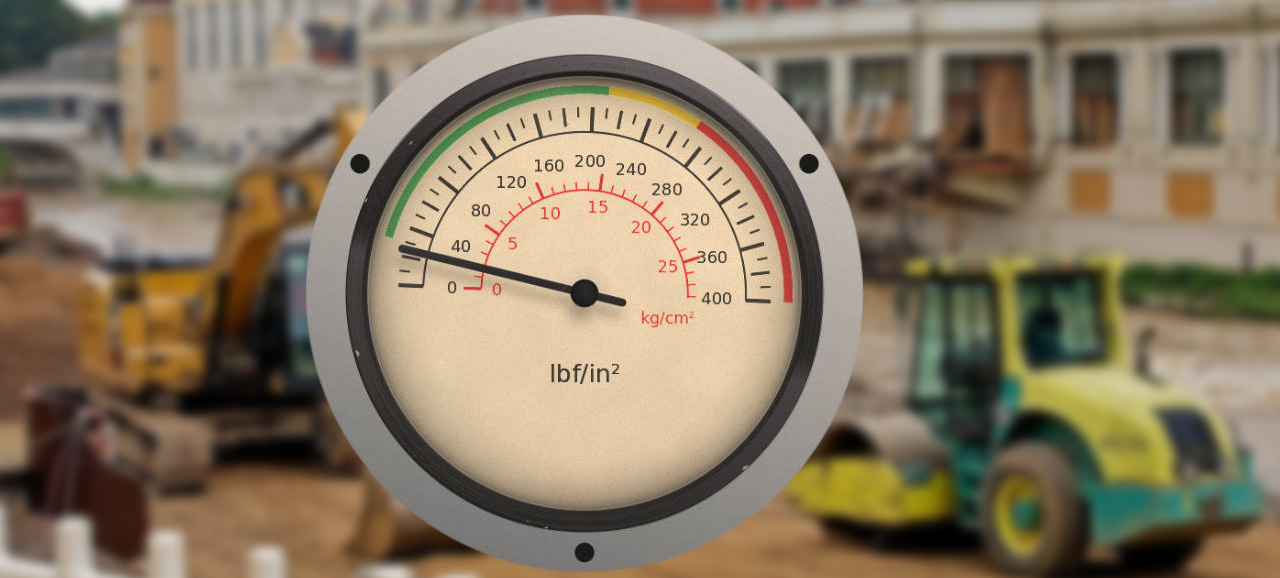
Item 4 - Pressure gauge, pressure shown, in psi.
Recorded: 25 psi
